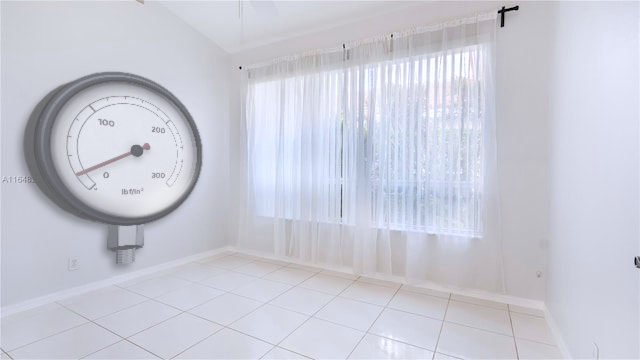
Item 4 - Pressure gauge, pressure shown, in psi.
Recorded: 20 psi
